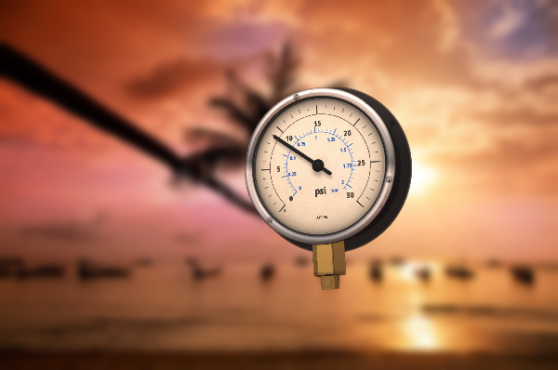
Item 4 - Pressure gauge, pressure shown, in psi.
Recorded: 9 psi
